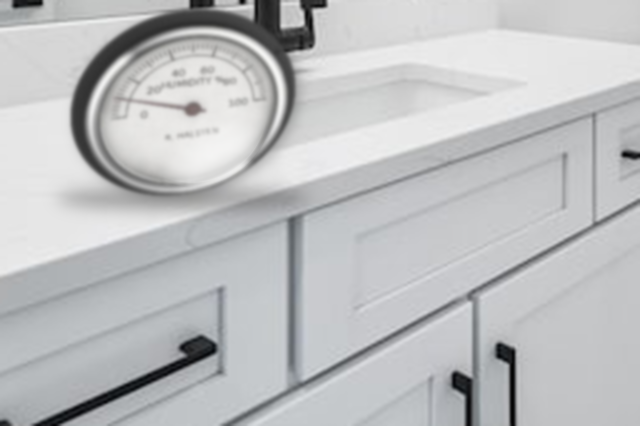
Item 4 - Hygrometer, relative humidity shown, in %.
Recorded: 10 %
